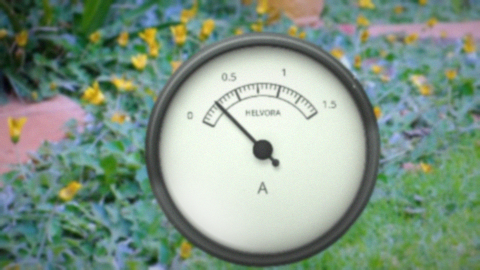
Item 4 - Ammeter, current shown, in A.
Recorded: 0.25 A
